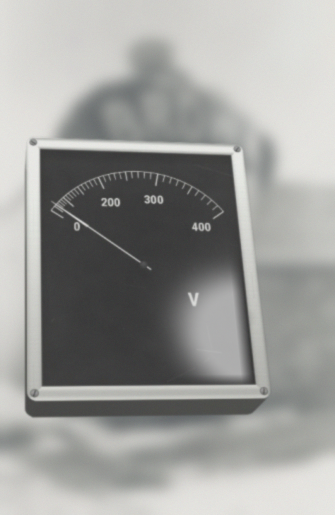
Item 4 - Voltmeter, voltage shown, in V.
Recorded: 50 V
